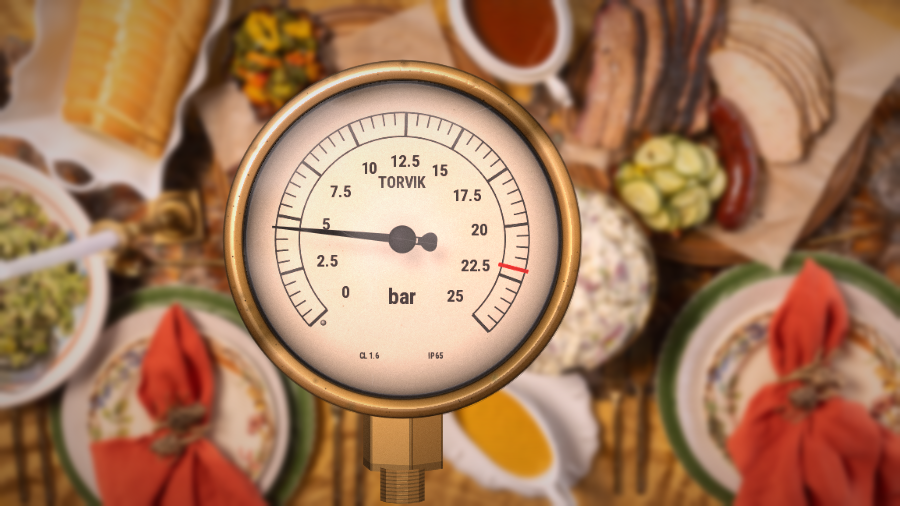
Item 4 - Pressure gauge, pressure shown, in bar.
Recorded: 4.5 bar
